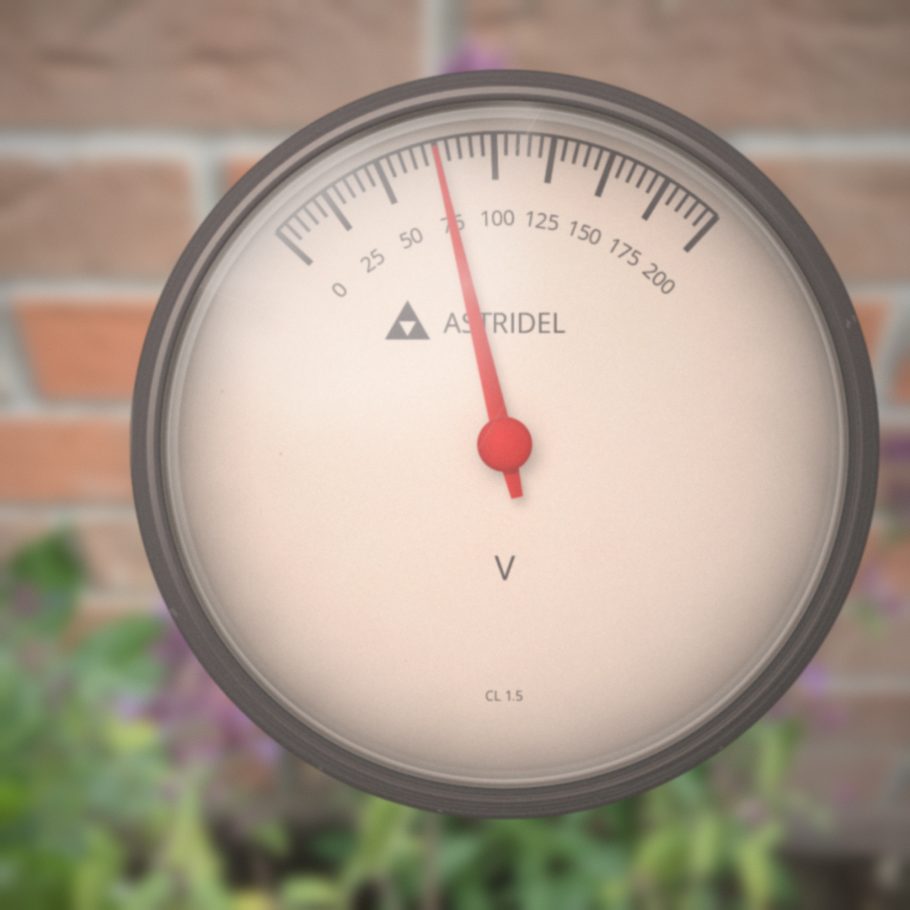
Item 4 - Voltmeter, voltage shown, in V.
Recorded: 75 V
